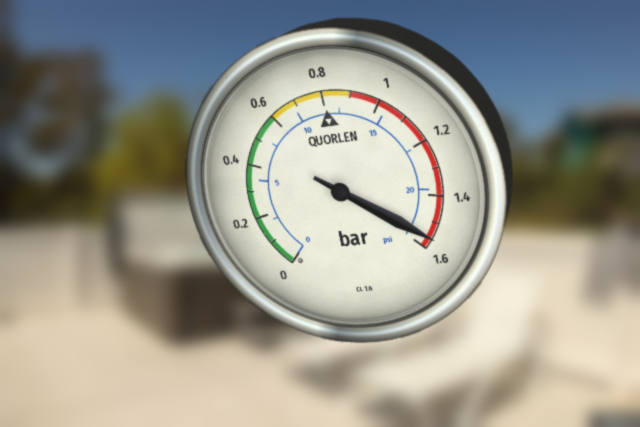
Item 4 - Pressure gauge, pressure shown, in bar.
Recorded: 1.55 bar
